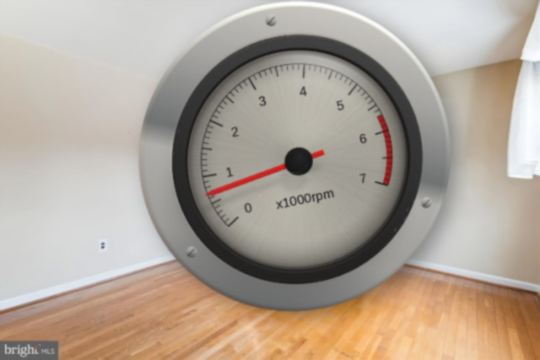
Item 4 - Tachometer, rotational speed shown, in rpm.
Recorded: 700 rpm
